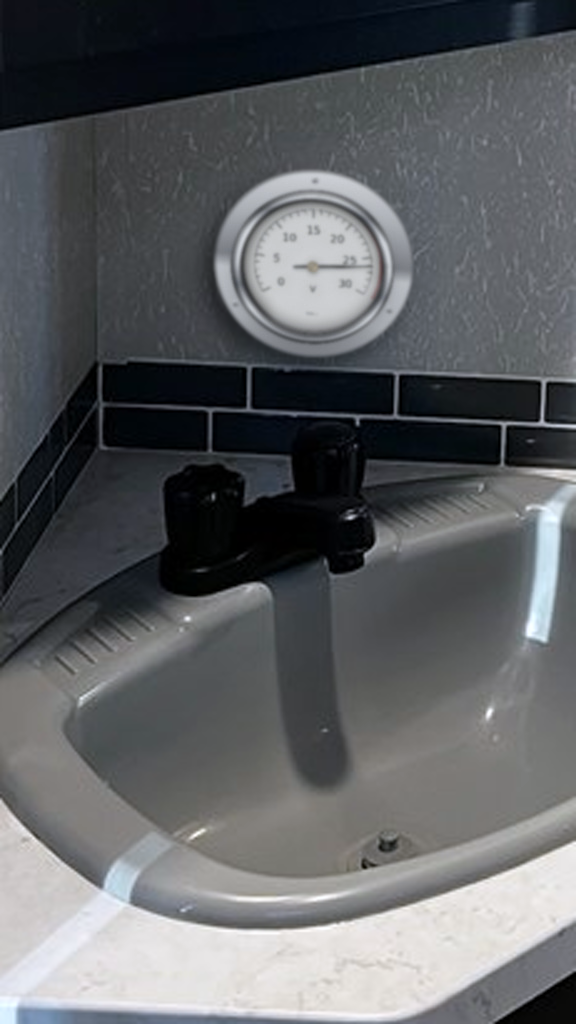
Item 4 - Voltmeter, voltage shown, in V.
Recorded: 26 V
